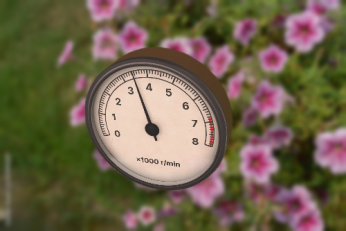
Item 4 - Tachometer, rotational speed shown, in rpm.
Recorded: 3500 rpm
